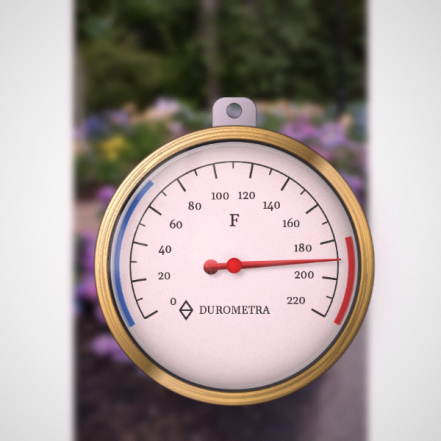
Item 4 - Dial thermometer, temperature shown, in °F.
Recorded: 190 °F
